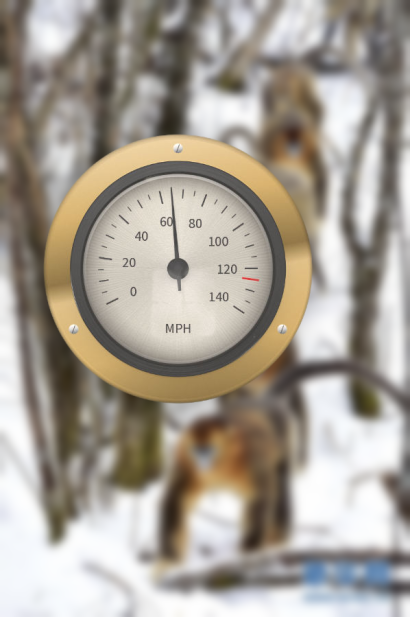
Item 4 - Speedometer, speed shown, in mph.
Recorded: 65 mph
